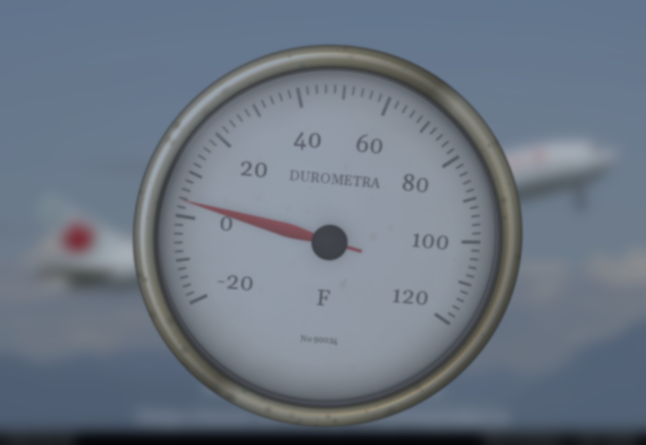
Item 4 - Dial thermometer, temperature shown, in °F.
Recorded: 4 °F
